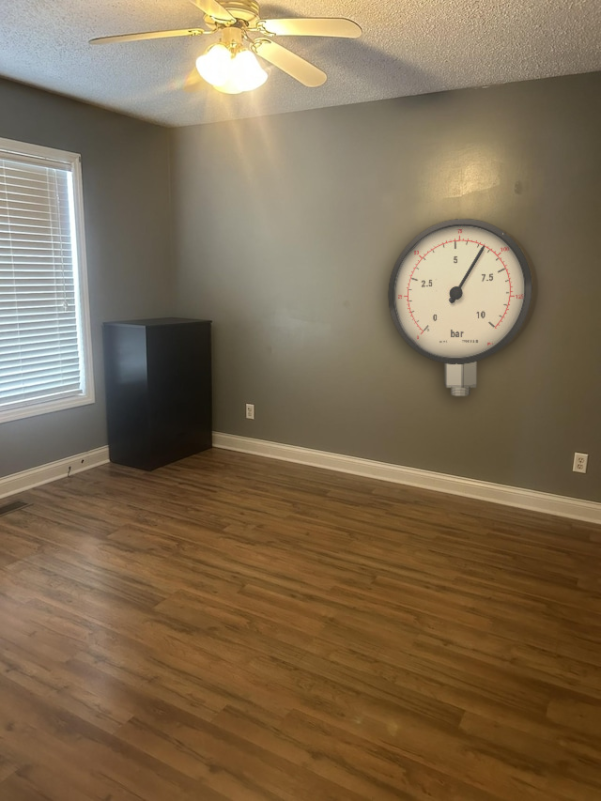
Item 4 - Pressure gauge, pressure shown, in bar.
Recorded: 6.25 bar
